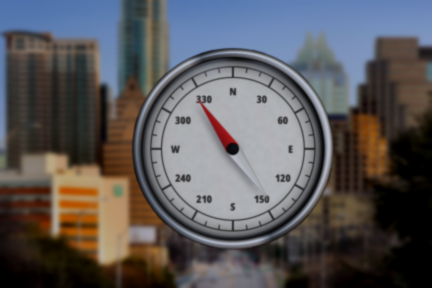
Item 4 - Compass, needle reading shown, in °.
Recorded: 325 °
